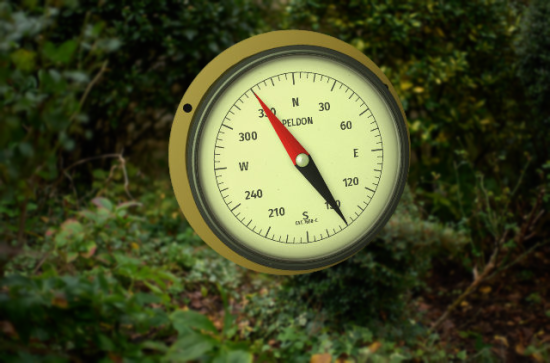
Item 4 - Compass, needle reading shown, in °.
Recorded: 330 °
